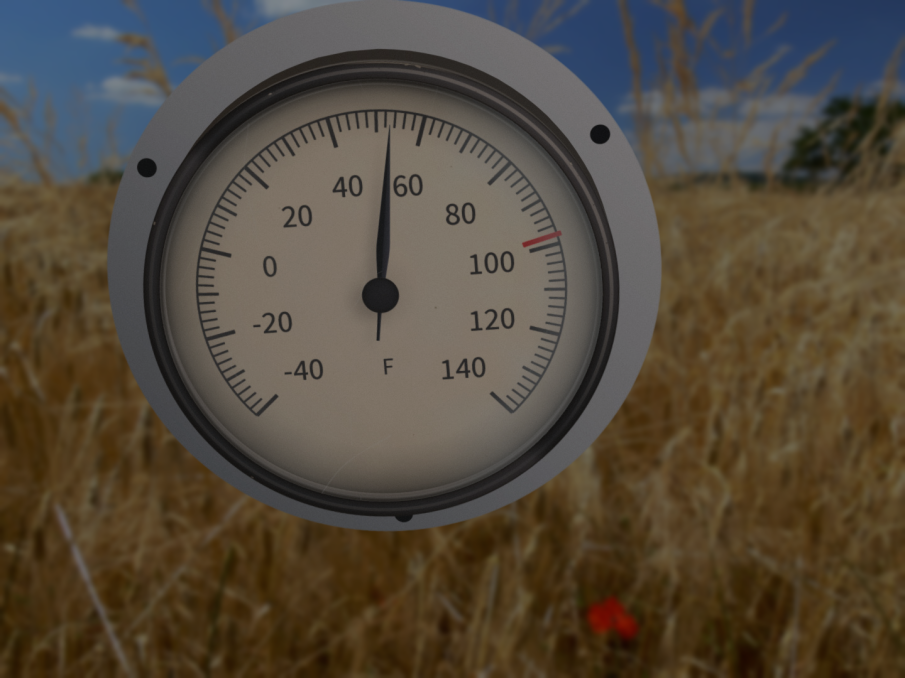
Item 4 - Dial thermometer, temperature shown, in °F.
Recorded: 53 °F
